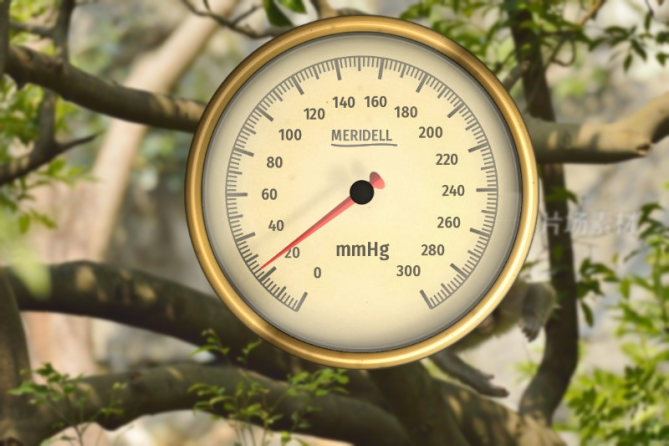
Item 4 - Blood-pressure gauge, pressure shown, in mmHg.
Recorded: 24 mmHg
